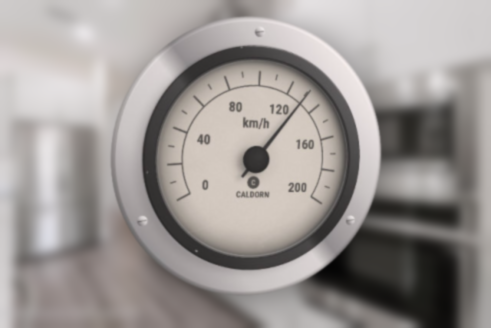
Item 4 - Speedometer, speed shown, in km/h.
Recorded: 130 km/h
